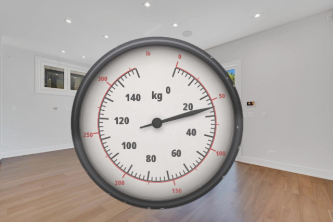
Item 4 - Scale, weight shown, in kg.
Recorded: 26 kg
